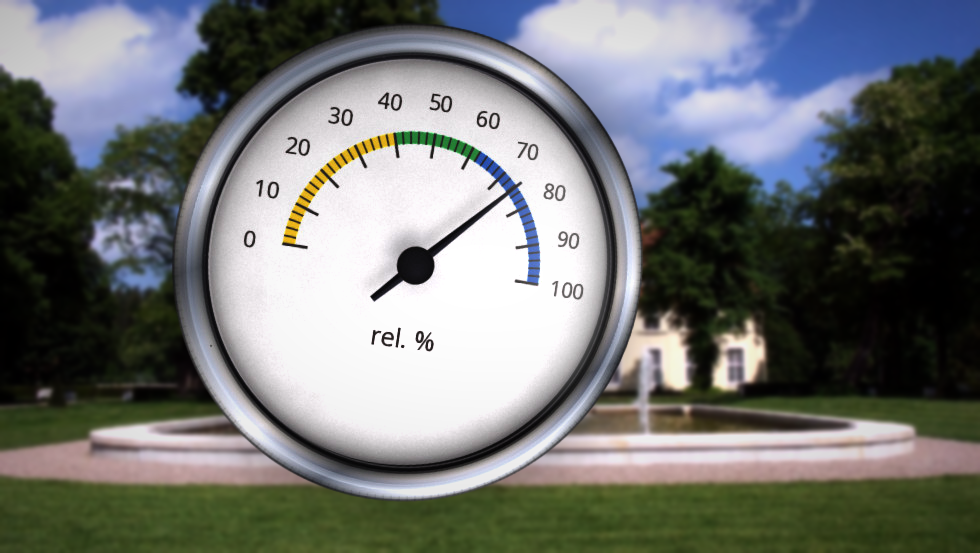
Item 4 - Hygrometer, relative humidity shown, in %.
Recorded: 74 %
